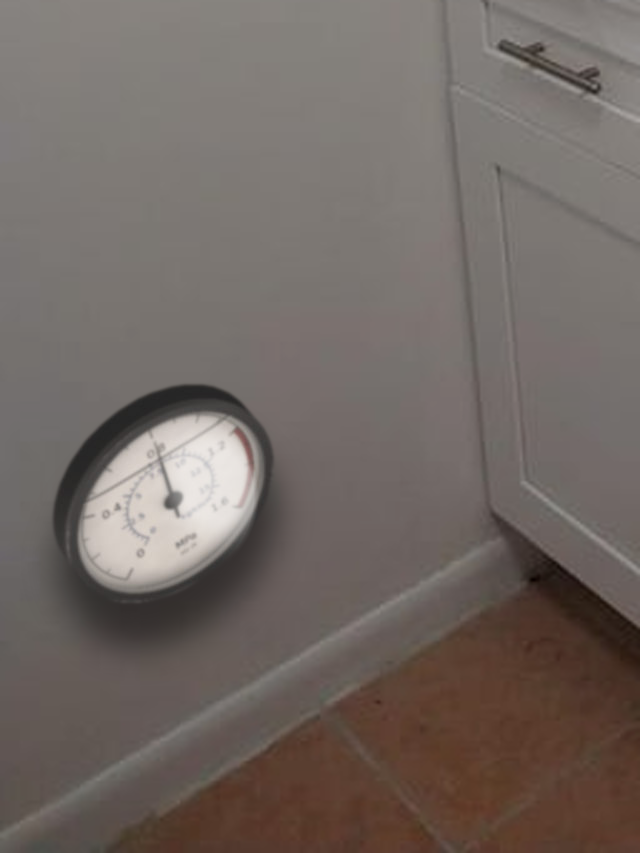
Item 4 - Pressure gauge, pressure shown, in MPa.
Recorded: 0.8 MPa
